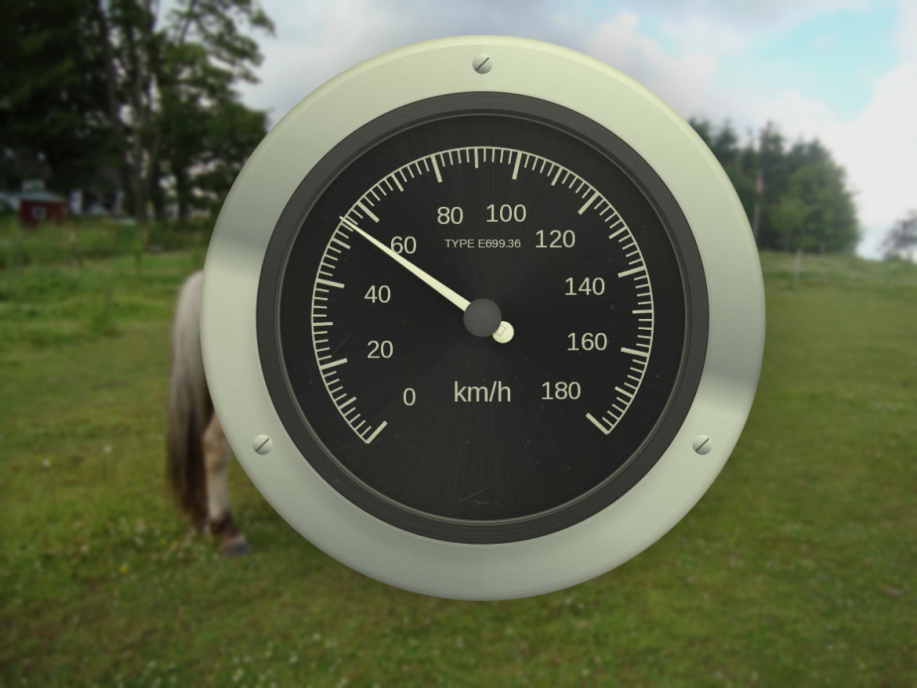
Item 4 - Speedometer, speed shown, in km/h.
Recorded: 55 km/h
